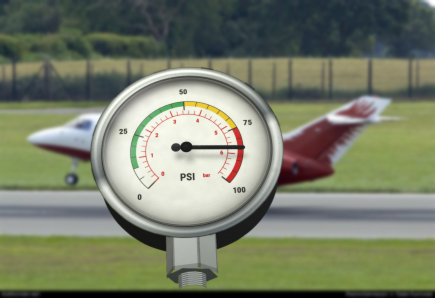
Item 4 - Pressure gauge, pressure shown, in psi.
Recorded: 85 psi
